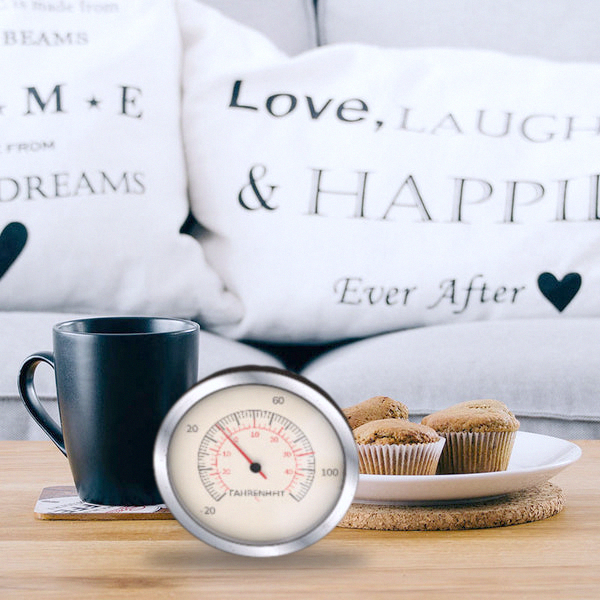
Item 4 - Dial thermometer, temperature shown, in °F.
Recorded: 30 °F
